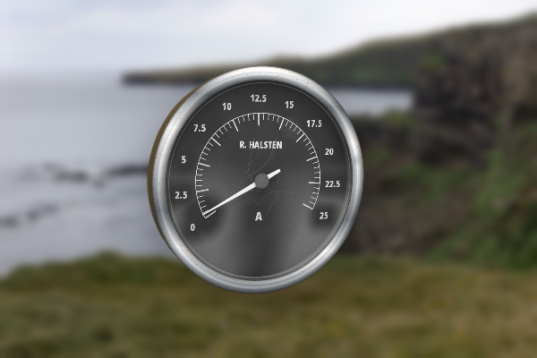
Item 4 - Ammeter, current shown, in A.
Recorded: 0.5 A
